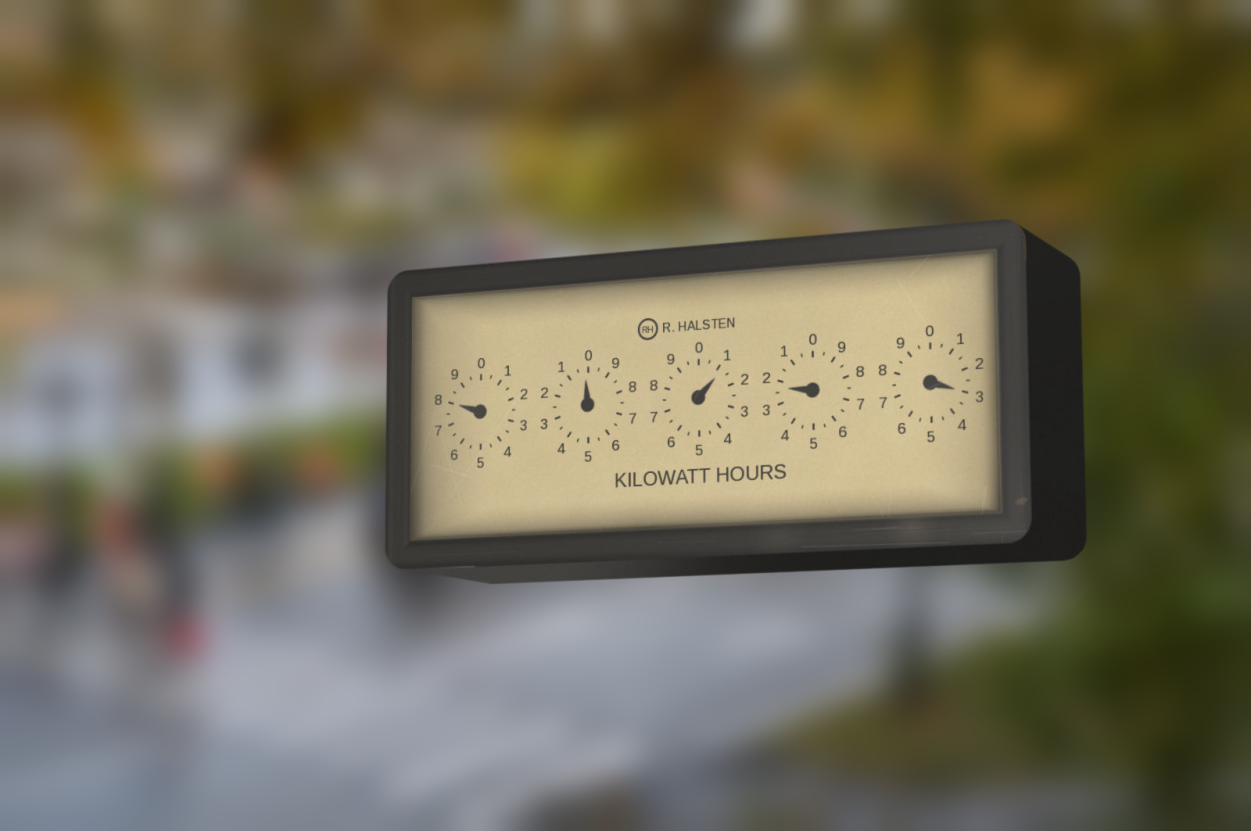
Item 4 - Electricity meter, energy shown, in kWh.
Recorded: 80123 kWh
